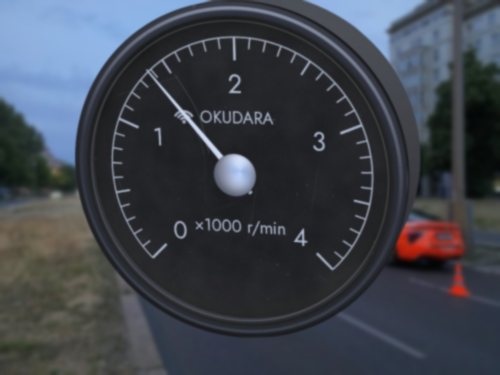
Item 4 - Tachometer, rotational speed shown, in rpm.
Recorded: 1400 rpm
